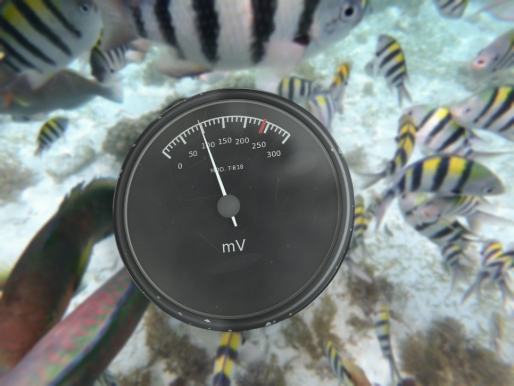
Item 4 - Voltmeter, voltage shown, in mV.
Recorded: 100 mV
